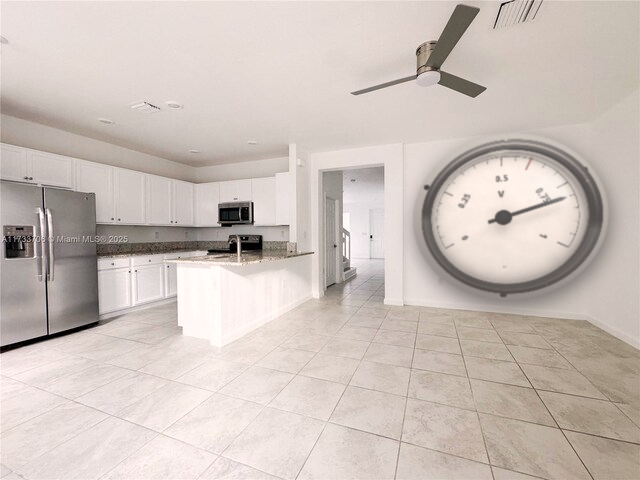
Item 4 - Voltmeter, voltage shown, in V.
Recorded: 0.8 V
